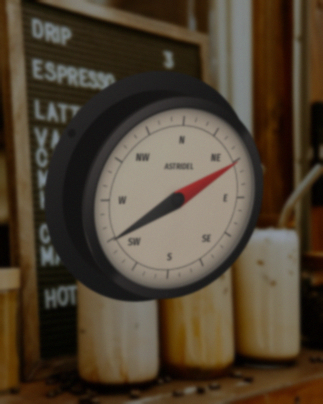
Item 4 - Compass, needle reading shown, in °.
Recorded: 60 °
